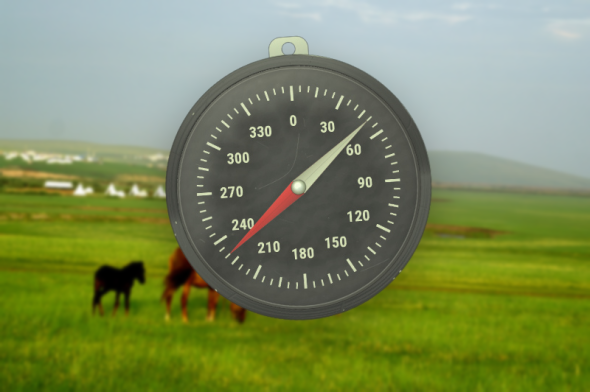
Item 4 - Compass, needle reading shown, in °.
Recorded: 230 °
